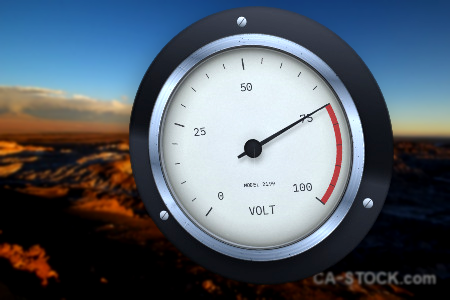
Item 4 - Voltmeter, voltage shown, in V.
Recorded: 75 V
